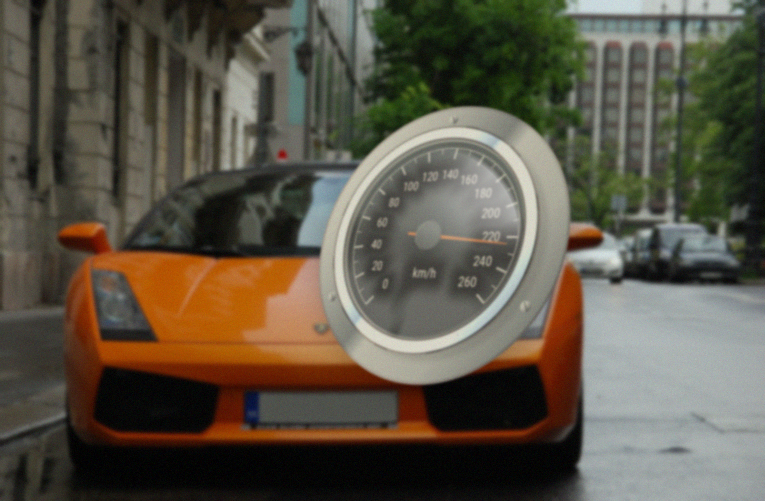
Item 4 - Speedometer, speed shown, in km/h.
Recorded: 225 km/h
